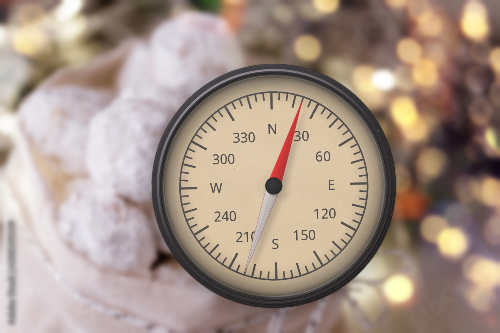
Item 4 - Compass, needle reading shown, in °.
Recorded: 20 °
